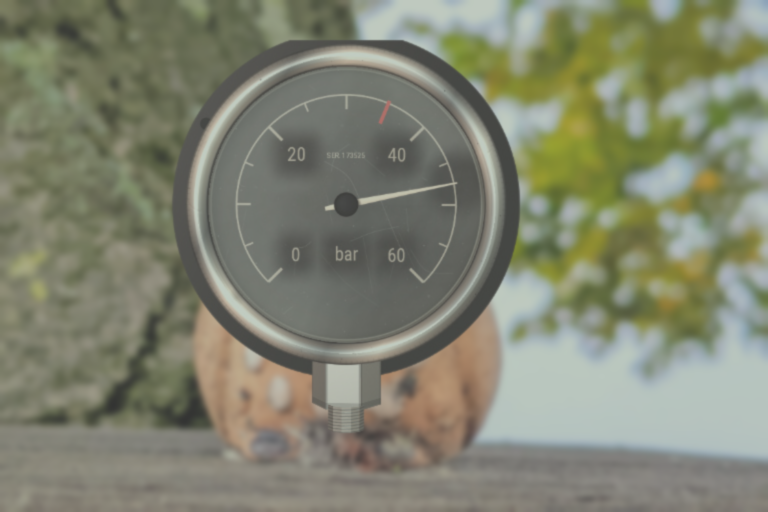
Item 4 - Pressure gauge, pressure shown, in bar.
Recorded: 47.5 bar
